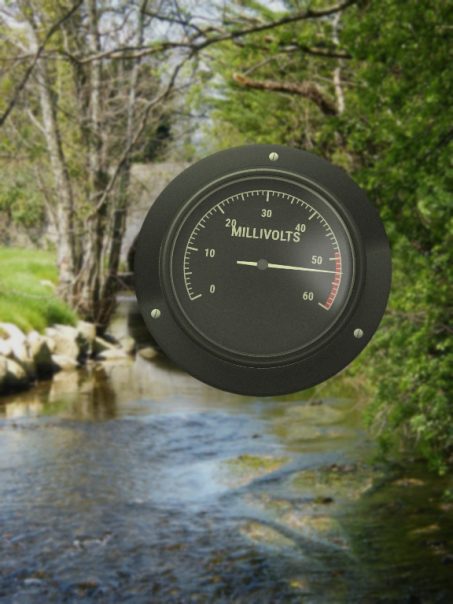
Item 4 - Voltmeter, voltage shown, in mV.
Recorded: 53 mV
